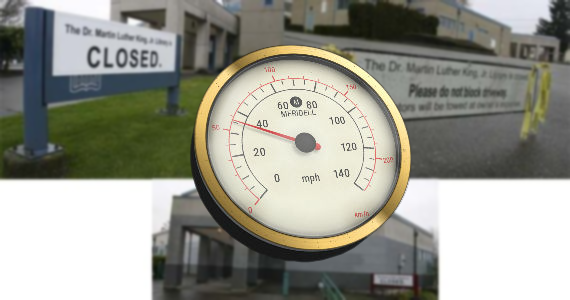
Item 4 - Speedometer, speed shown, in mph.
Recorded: 35 mph
